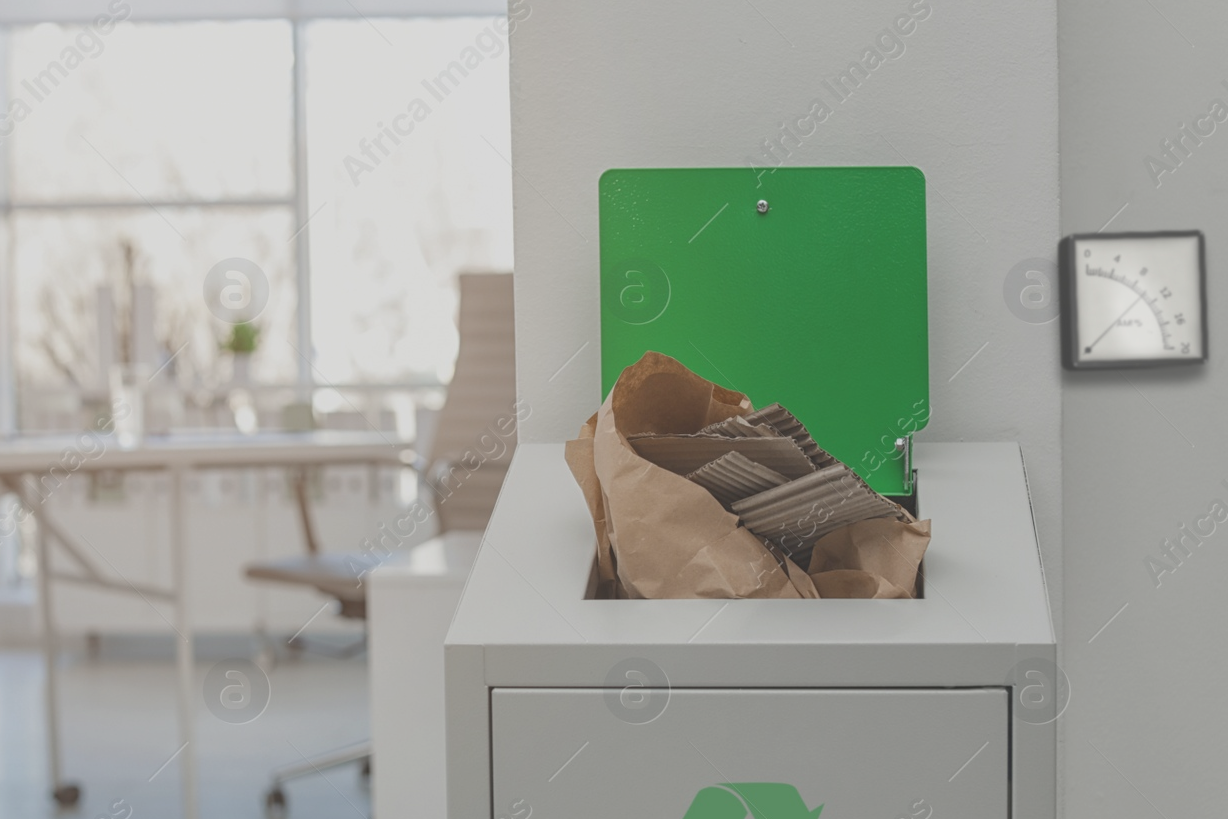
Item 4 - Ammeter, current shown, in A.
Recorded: 10 A
